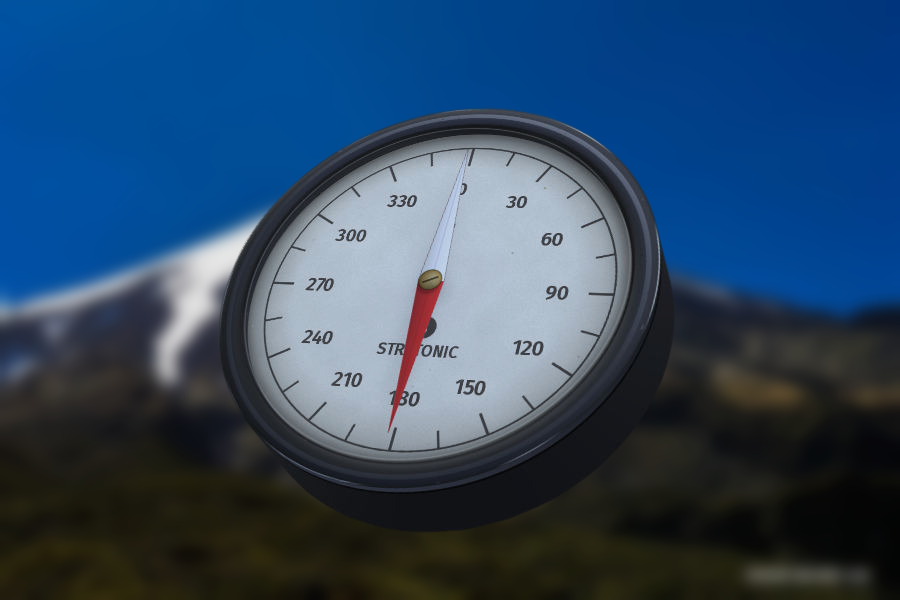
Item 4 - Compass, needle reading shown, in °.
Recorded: 180 °
